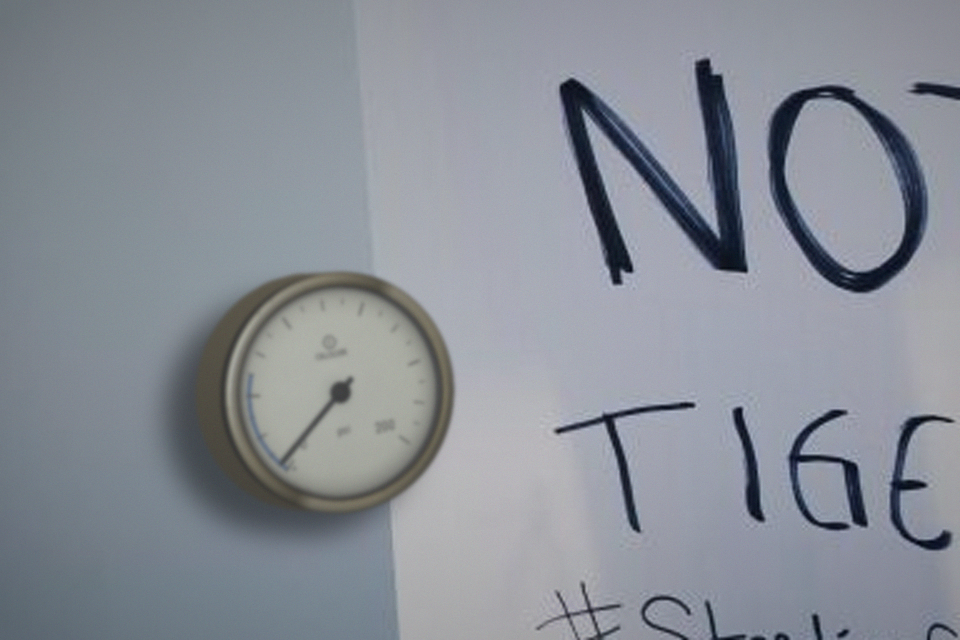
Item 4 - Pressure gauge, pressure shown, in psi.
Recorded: 5 psi
